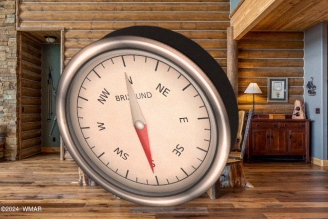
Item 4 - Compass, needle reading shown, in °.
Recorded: 180 °
